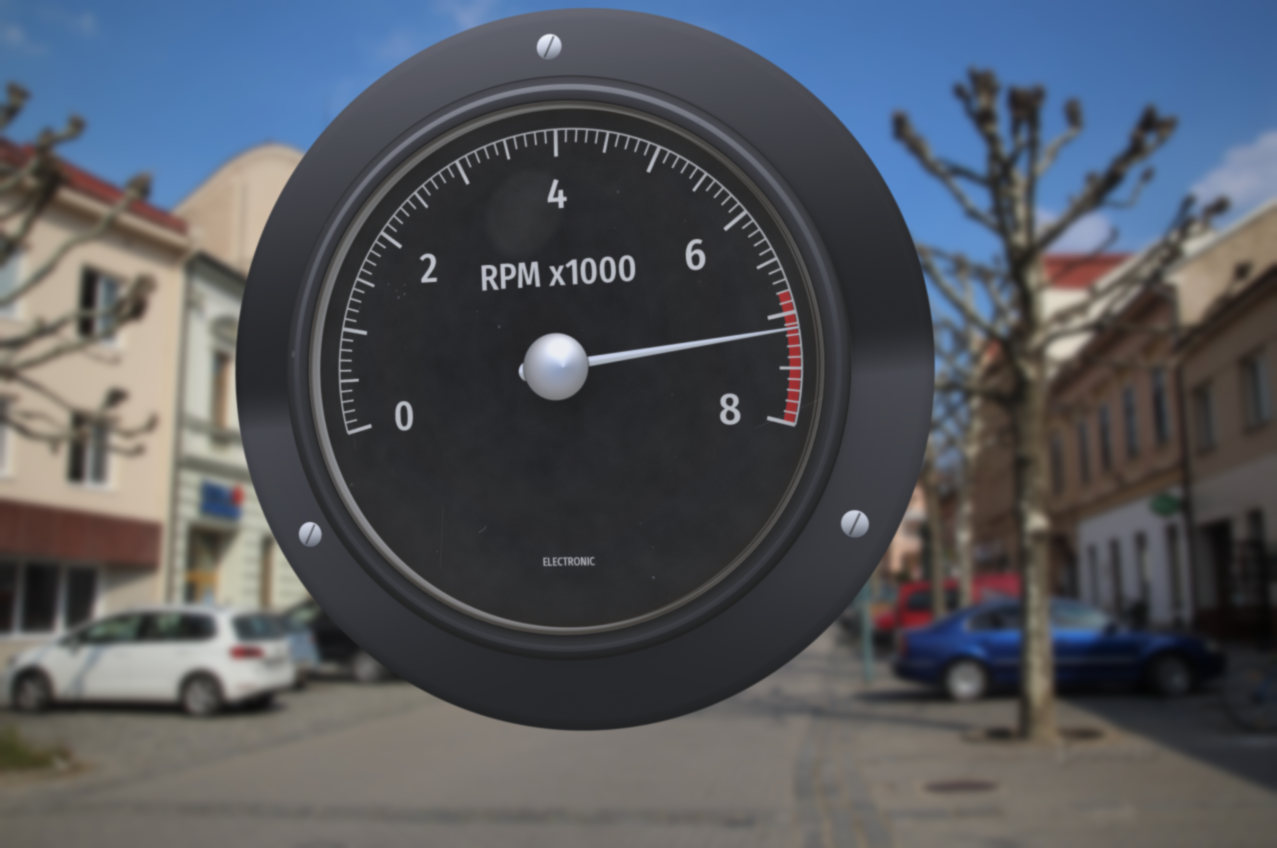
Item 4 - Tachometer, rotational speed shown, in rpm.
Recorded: 7150 rpm
